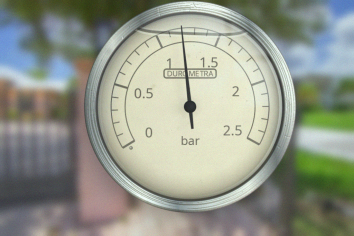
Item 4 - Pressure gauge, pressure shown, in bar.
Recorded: 1.2 bar
